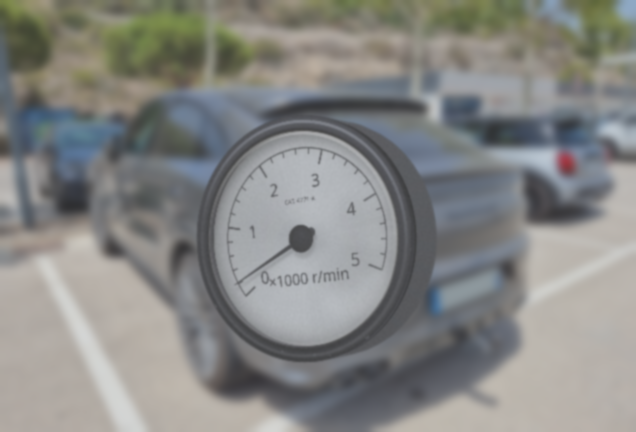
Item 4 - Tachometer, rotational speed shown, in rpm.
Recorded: 200 rpm
